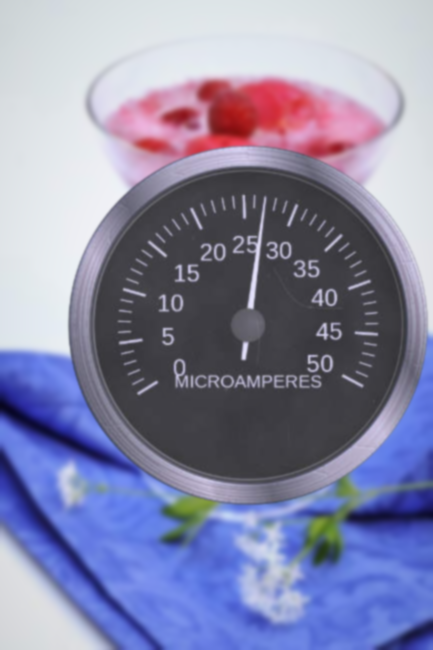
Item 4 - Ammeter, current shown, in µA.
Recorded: 27 µA
